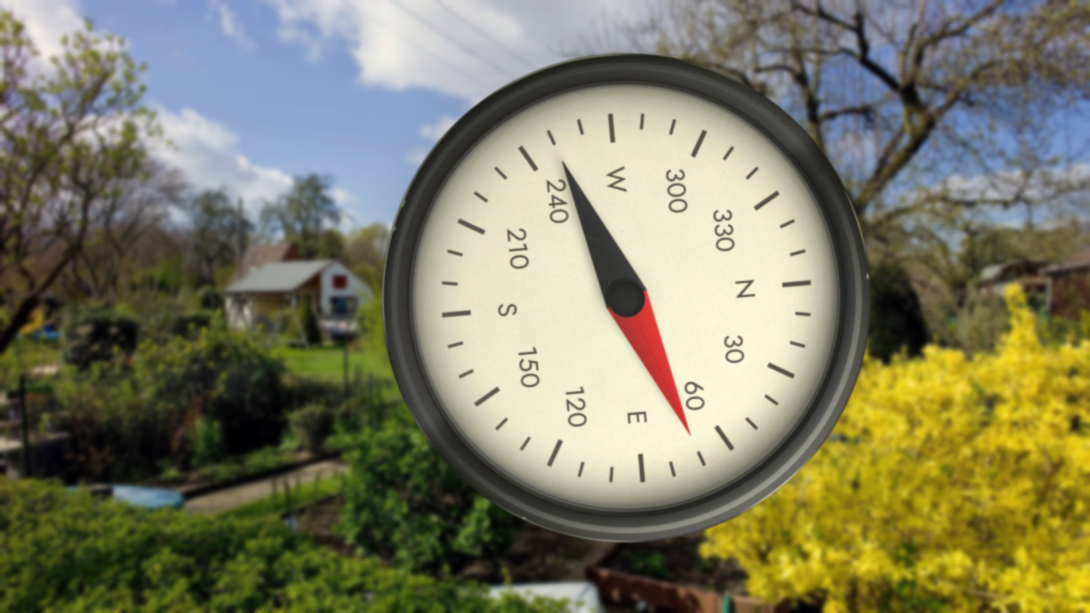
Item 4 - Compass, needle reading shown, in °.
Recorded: 70 °
